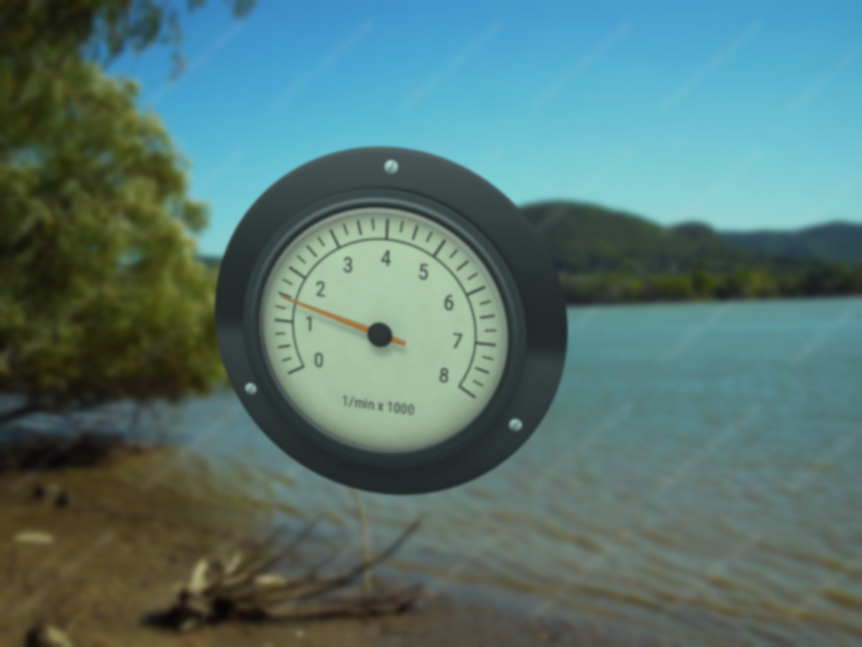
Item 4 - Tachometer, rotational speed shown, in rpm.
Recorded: 1500 rpm
